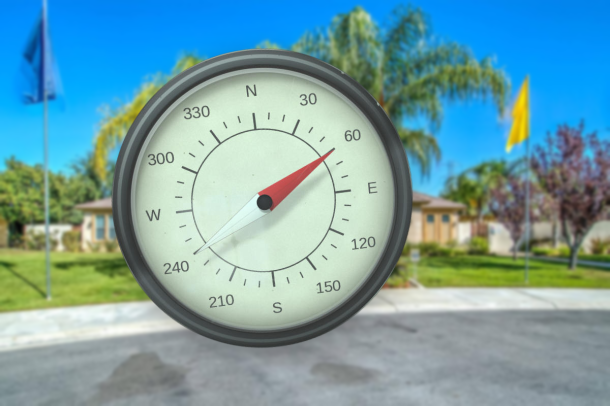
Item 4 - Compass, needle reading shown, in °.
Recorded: 60 °
